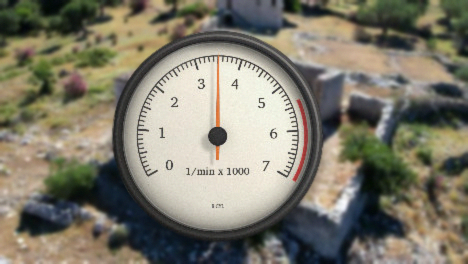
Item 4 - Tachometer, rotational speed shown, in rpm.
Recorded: 3500 rpm
